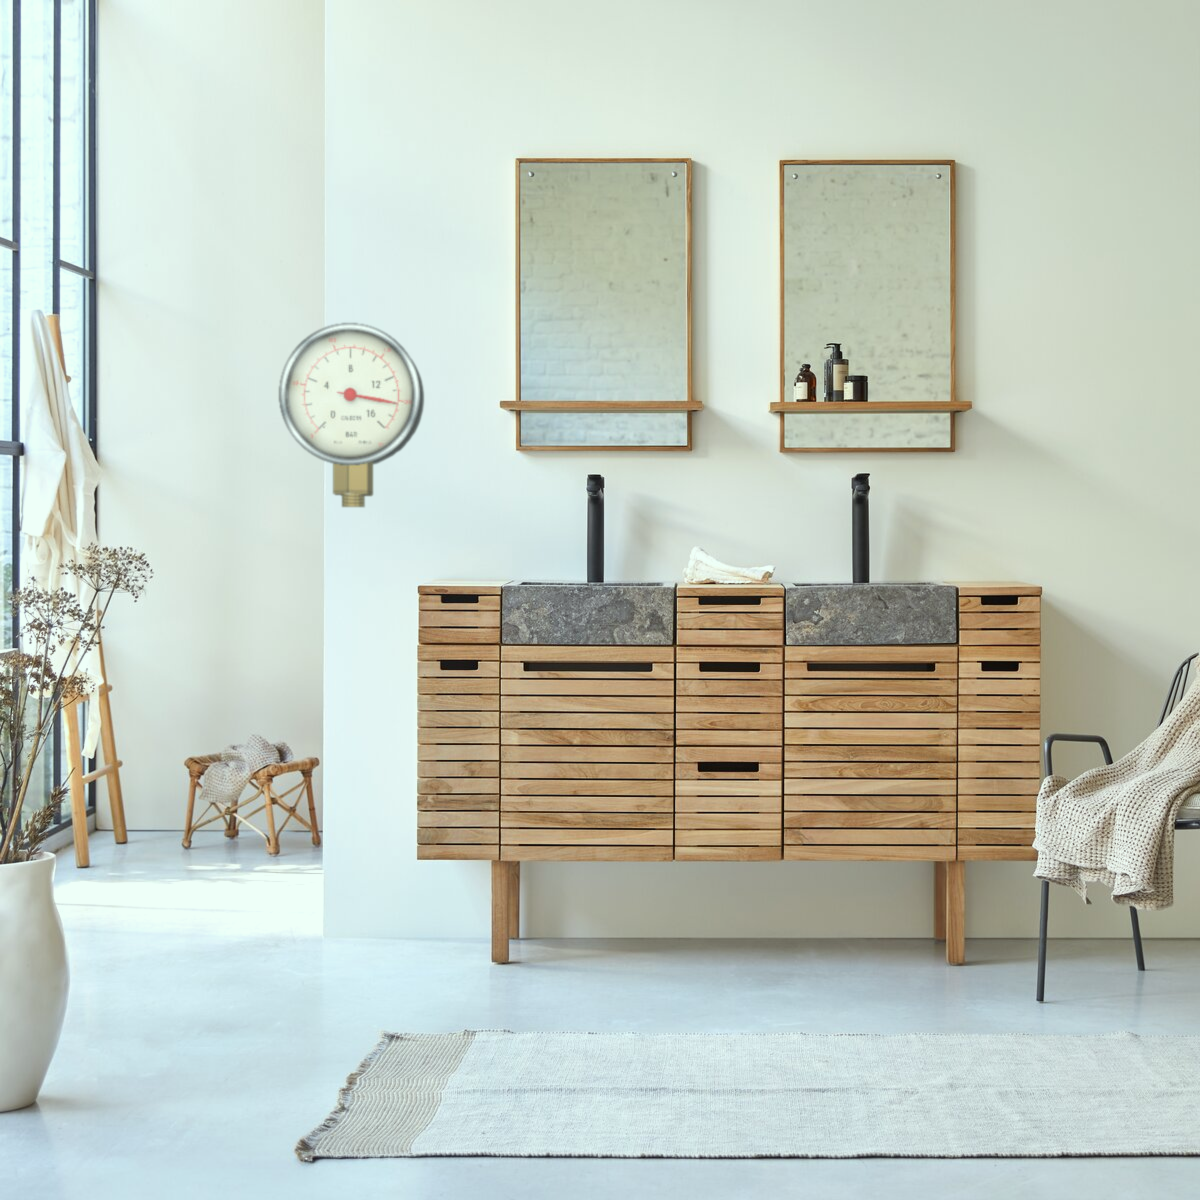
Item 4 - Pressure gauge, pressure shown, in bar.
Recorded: 14 bar
